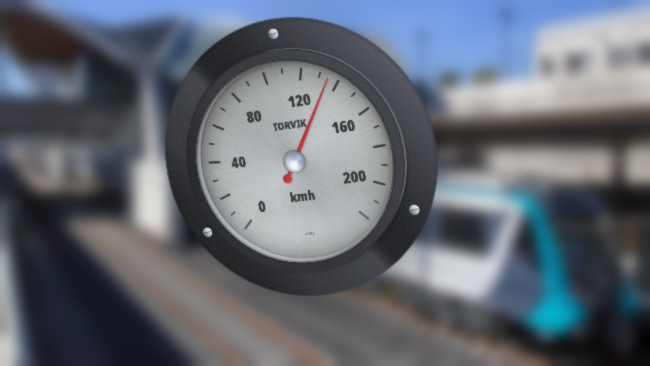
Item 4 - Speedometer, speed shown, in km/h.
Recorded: 135 km/h
